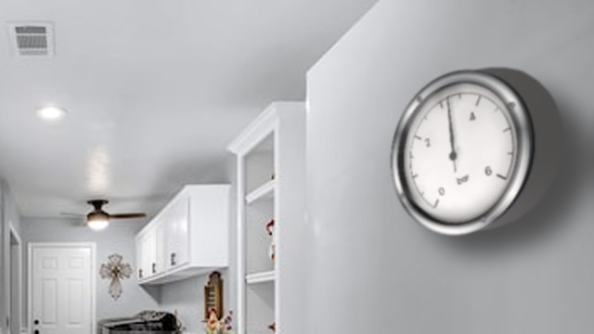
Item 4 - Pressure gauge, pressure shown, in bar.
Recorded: 3.25 bar
